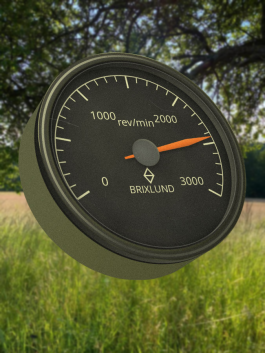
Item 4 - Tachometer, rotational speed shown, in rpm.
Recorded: 2450 rpm
